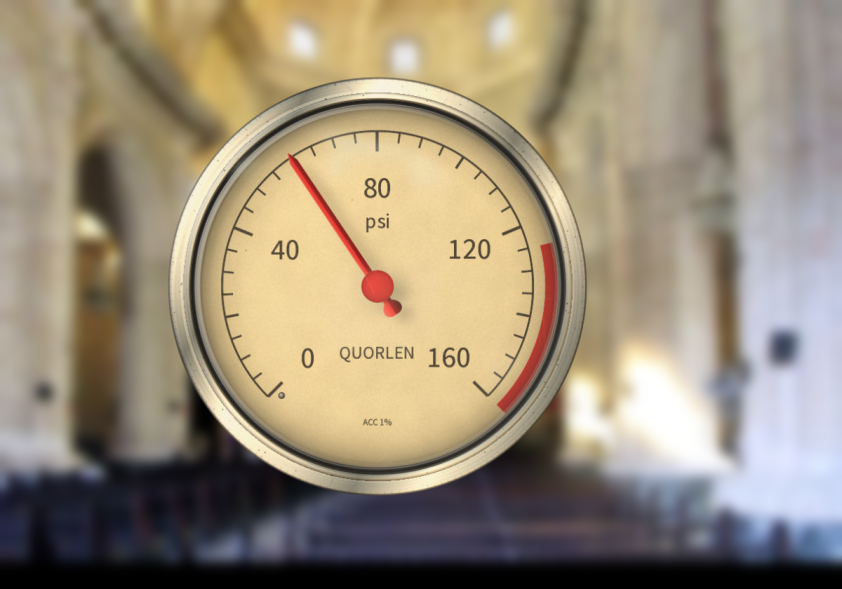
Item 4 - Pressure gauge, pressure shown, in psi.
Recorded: 60 psi
